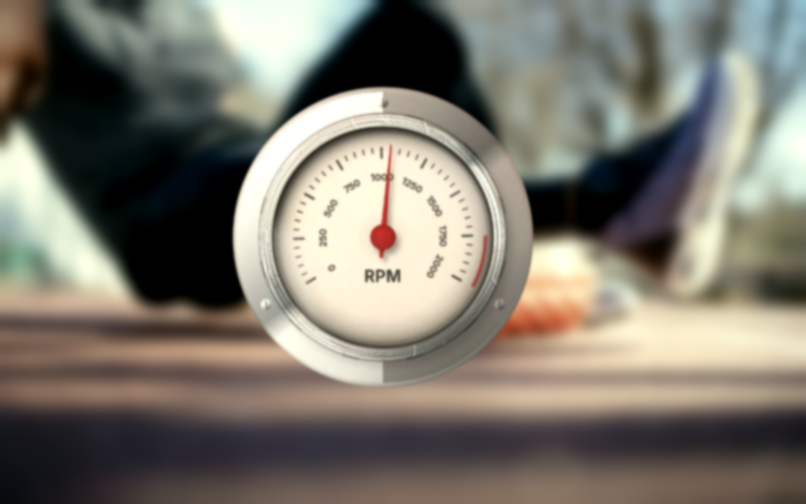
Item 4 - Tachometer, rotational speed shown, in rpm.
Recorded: 1050 rpm
